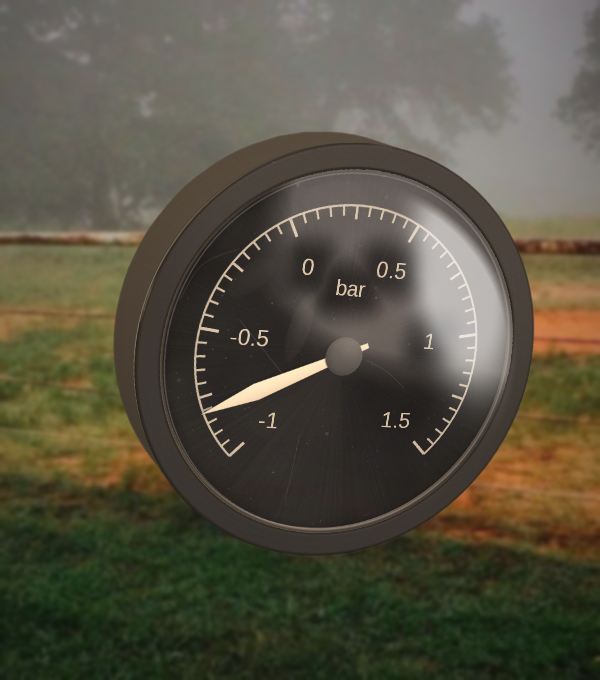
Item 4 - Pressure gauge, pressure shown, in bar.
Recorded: -0.8 bar
